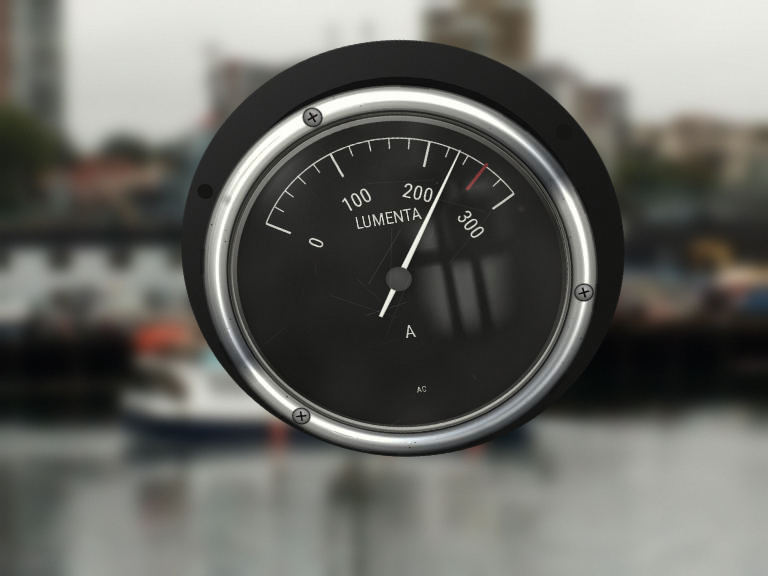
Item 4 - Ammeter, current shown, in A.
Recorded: 230 A
